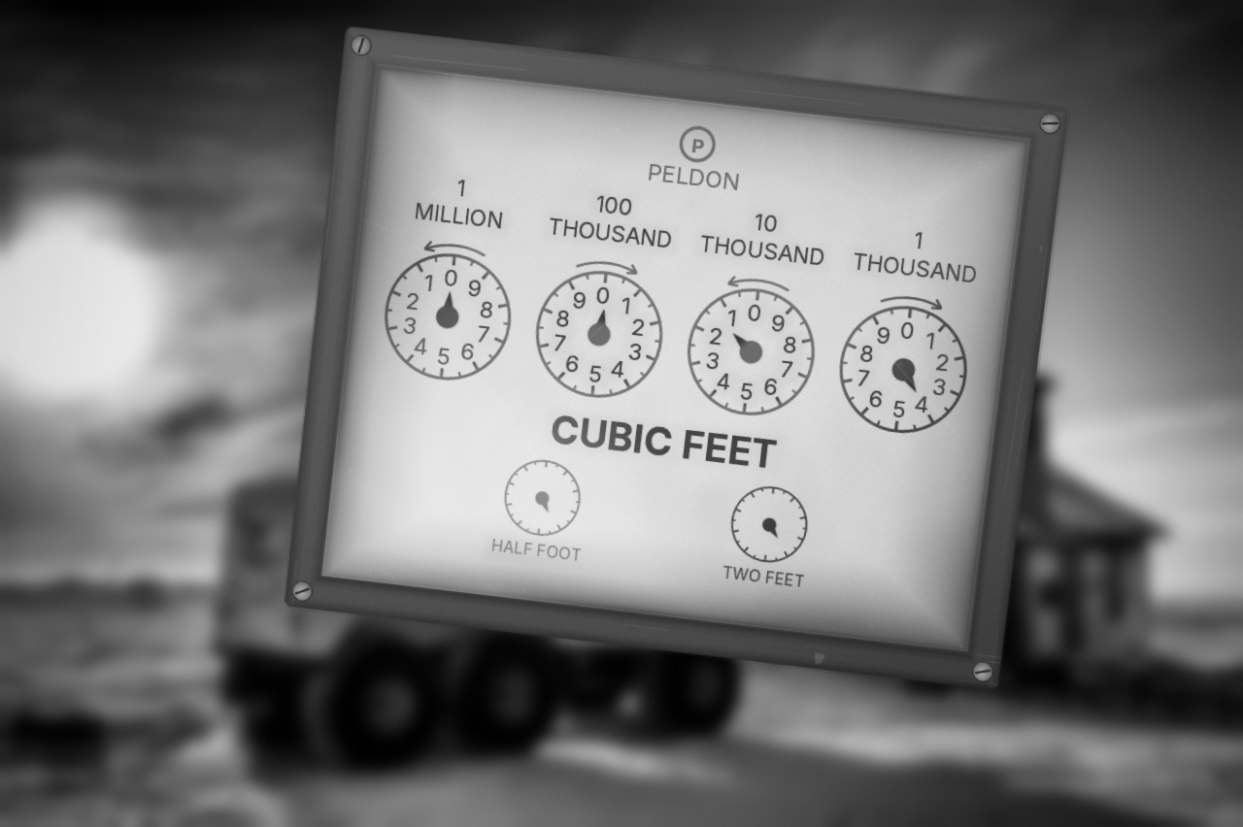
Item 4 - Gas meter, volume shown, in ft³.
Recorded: 1400 ft³
